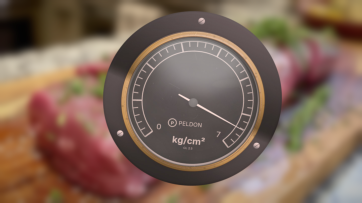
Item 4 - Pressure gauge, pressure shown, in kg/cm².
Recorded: 6.4 kg/cm²
